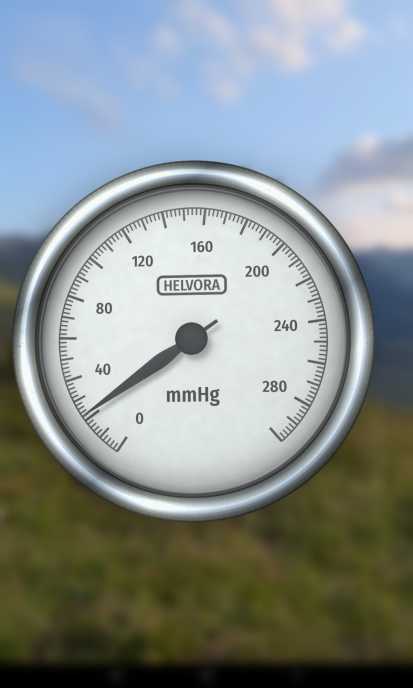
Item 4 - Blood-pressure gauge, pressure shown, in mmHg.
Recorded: 22 mmHg
